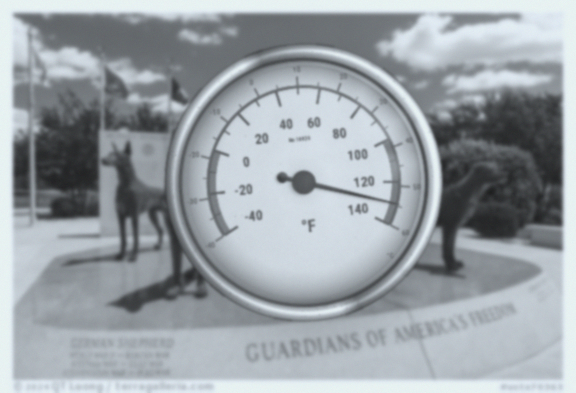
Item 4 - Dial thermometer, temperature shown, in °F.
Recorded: 130 °F
